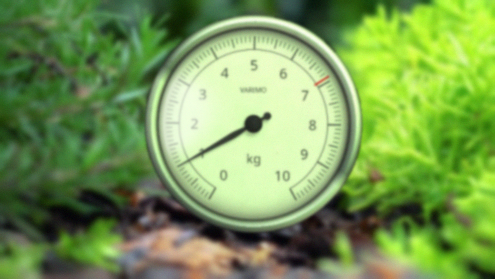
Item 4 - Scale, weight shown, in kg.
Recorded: 1 kg
